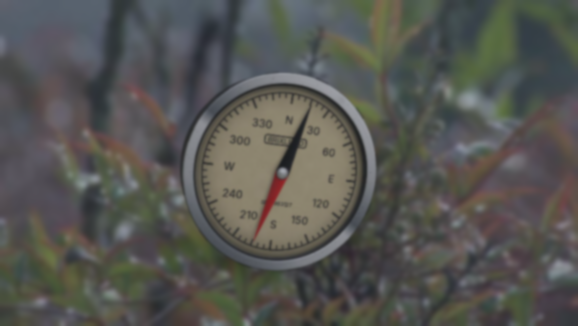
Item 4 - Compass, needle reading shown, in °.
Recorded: 195 °
